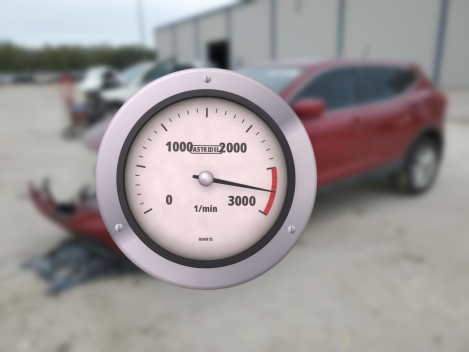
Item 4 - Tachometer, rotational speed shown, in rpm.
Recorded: 2750 rpm
